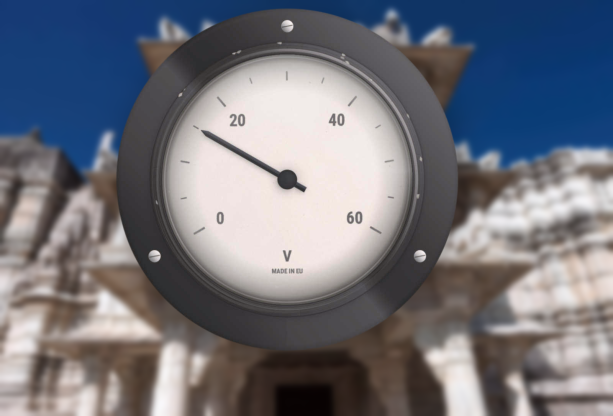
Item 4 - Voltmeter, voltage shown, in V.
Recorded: 15 V
